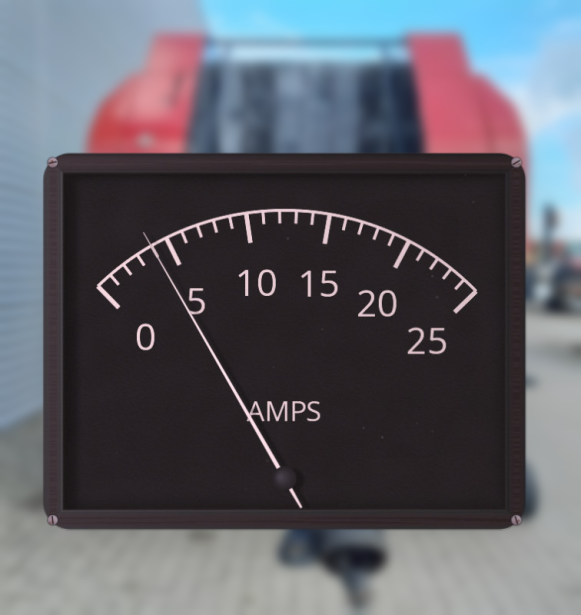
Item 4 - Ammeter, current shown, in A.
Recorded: 4 A
